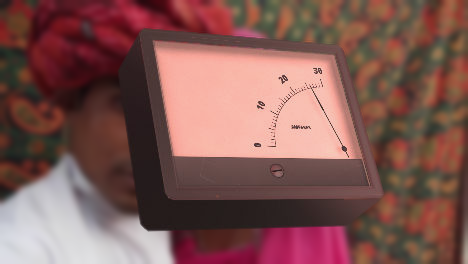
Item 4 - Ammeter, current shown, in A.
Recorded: 25 A
